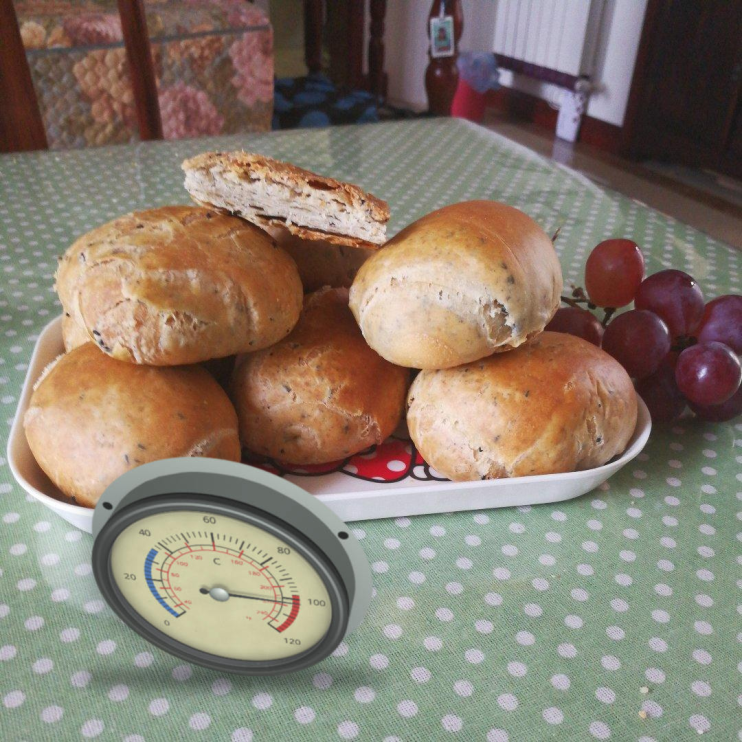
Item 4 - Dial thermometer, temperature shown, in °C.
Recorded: 100 °C
